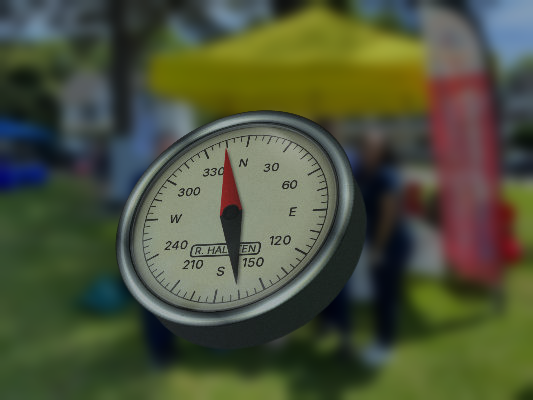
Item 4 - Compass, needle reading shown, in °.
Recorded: 345 °
